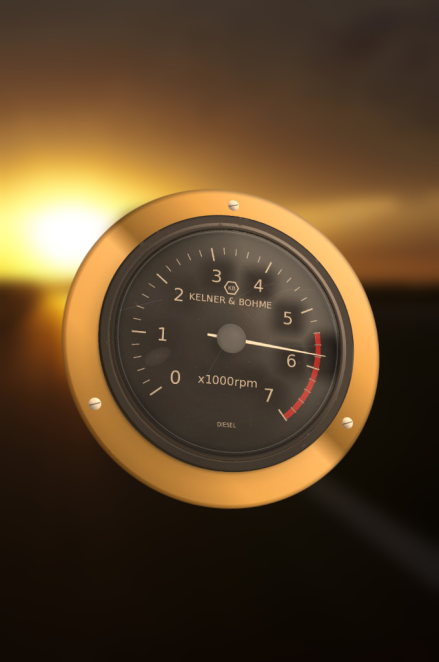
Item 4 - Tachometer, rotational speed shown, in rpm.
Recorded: 5800 rpm
